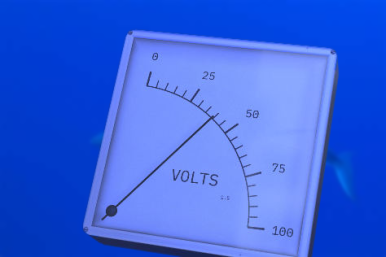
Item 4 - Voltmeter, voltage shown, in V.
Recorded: 40 V
